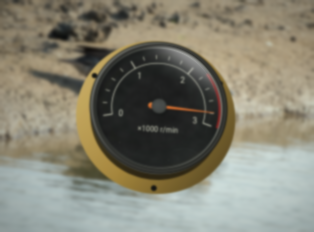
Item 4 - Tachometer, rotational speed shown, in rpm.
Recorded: 2800 rpm
